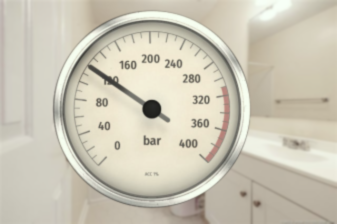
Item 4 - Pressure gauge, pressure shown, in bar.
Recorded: 120 bar
